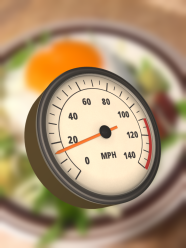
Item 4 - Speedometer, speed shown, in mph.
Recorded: 15 mph
